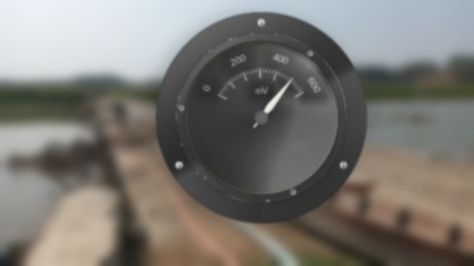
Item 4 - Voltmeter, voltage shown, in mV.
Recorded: 500 mV
